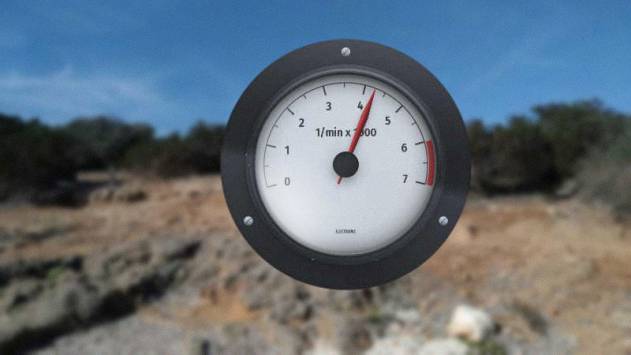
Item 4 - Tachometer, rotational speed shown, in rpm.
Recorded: 4250 rpm
